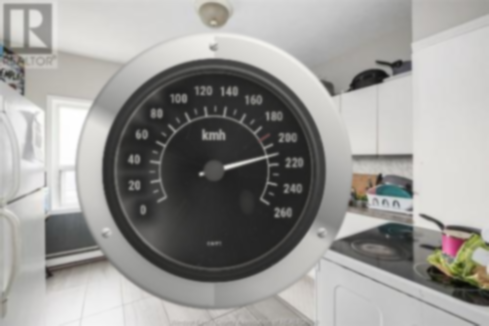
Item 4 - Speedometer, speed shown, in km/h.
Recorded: 210 km/h
